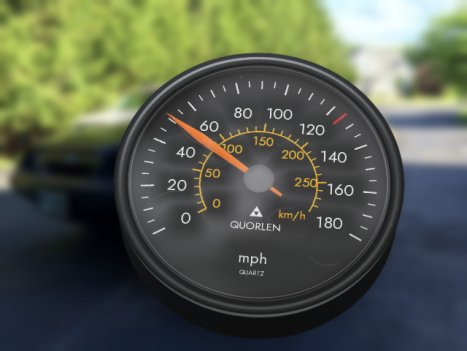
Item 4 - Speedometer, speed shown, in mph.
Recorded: 50 mph
